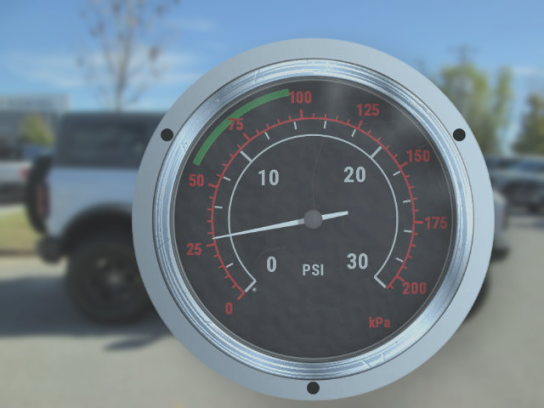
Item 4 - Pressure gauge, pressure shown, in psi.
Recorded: 4 psi
